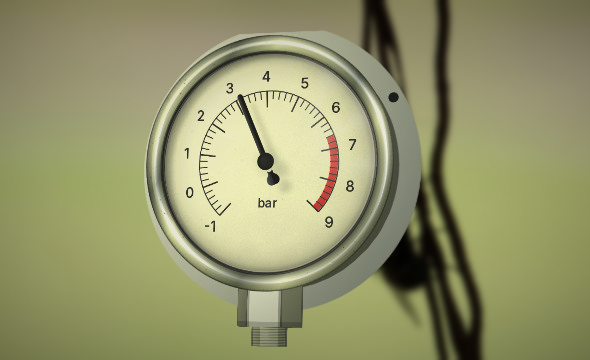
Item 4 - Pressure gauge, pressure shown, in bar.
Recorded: 3.2 bar
